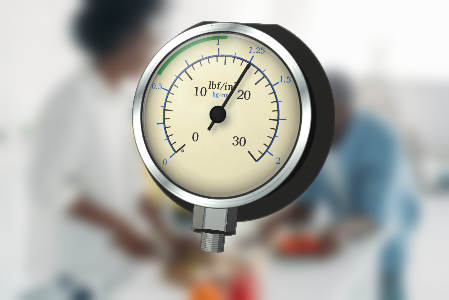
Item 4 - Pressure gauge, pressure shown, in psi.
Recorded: 18 psi
